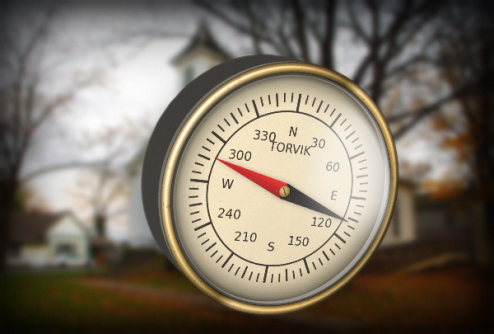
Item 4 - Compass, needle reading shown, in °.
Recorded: 287.5 °
